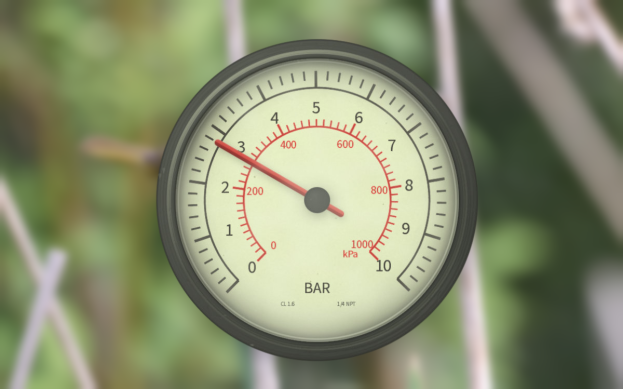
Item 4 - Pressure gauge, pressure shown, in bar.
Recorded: 2.8 bar
